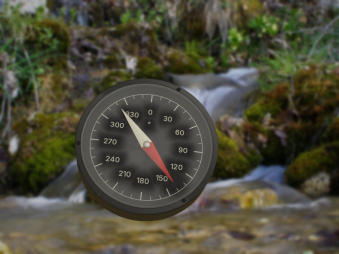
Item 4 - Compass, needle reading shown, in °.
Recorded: 140 °
